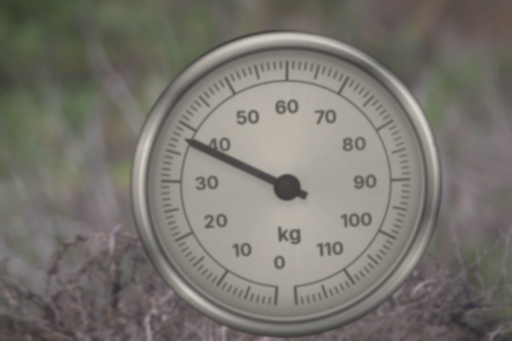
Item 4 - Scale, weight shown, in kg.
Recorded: 38 kg
